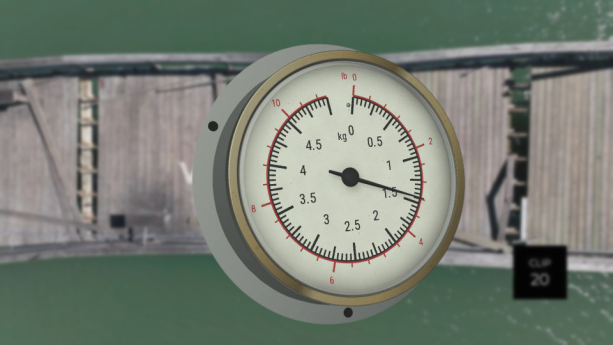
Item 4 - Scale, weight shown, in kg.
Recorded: 1.45 kg
